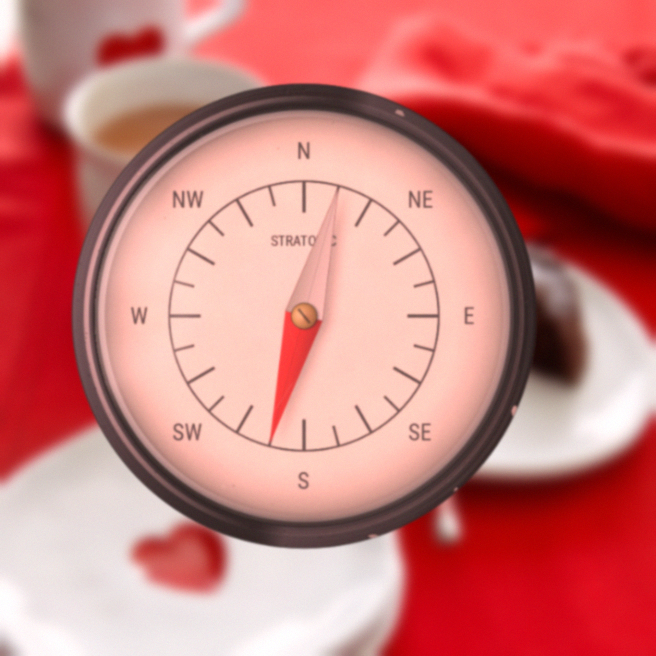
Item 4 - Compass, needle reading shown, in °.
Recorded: 195 °
